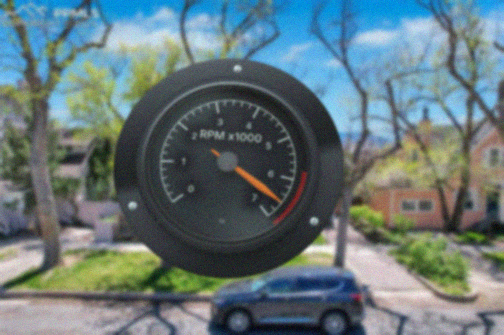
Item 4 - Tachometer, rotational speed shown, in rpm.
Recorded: 6600 rpm
